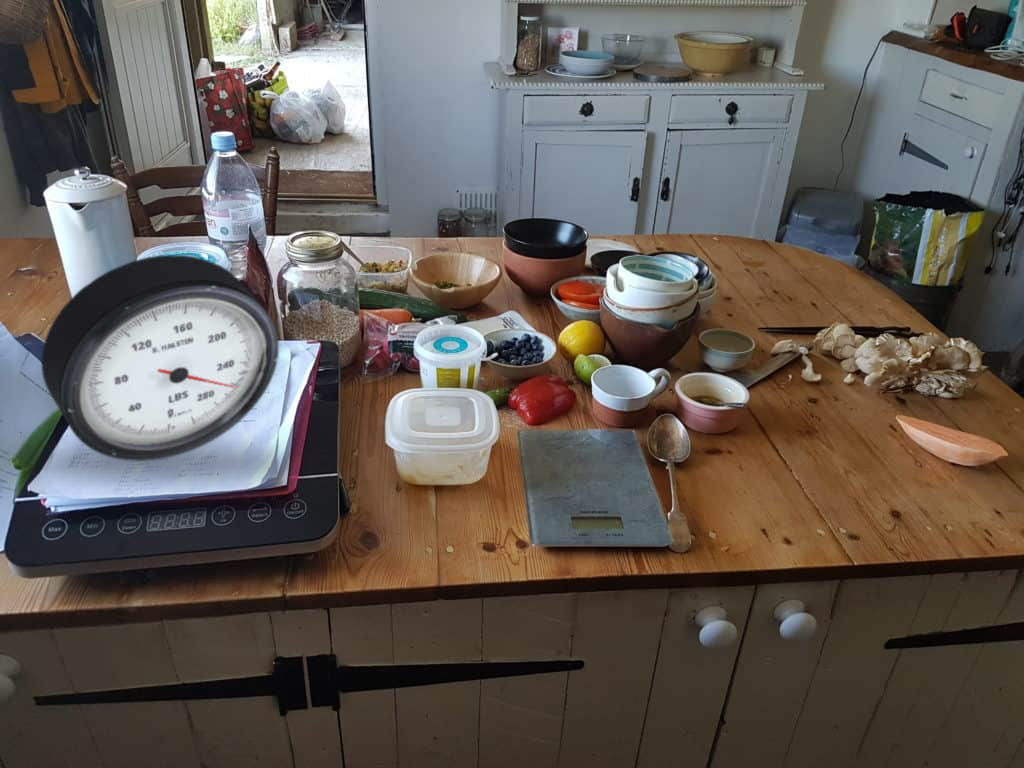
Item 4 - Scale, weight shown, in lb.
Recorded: 260 lb
